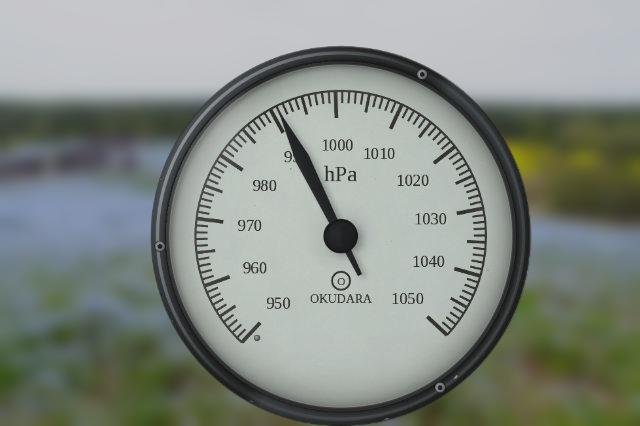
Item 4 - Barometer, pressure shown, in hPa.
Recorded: 991 hPa
